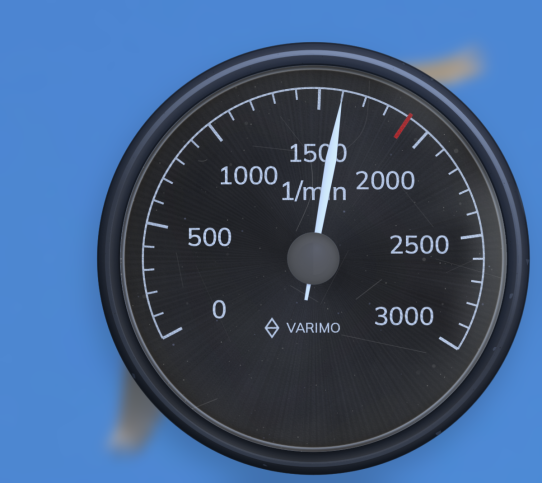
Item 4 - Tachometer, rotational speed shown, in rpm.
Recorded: 1600 rpm
